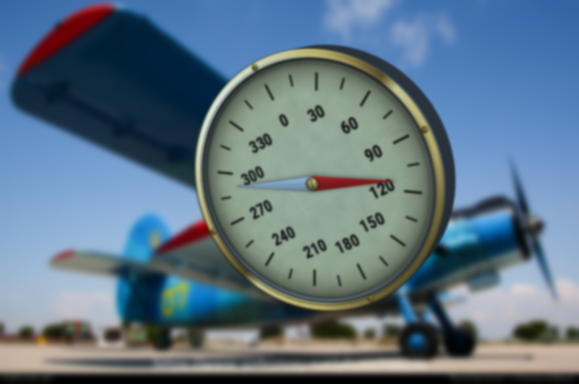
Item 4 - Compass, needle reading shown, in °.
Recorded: 112.5 °
